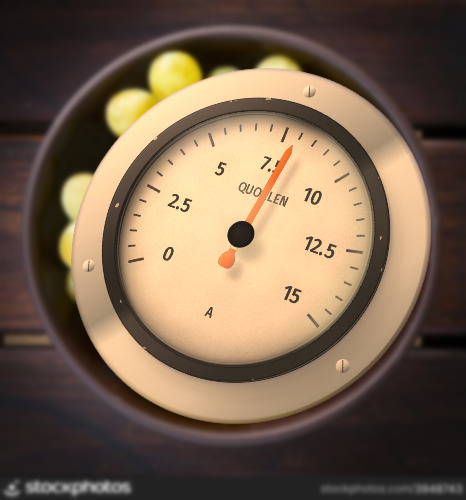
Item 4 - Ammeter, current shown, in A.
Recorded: 8 A
